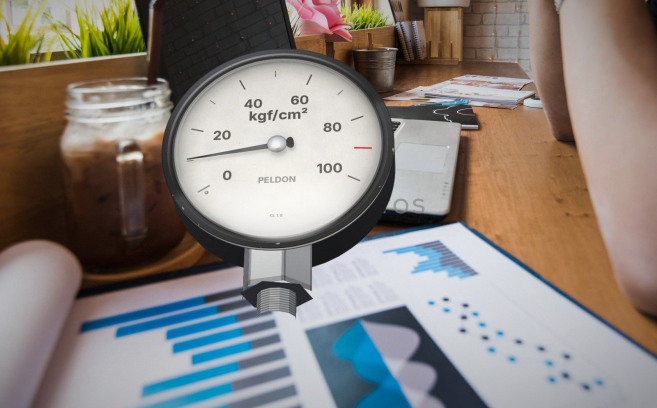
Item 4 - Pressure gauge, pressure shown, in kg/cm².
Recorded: 10 kg/cm²
